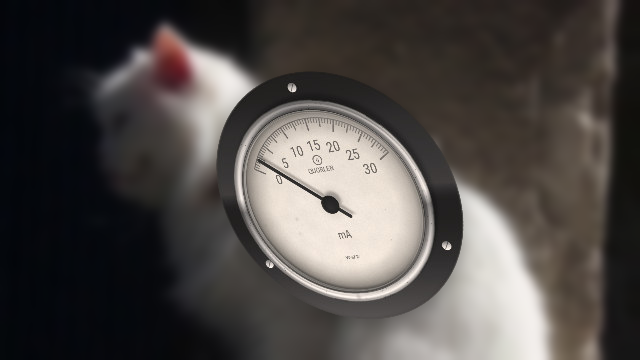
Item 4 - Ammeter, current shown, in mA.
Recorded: 2.5 mA
